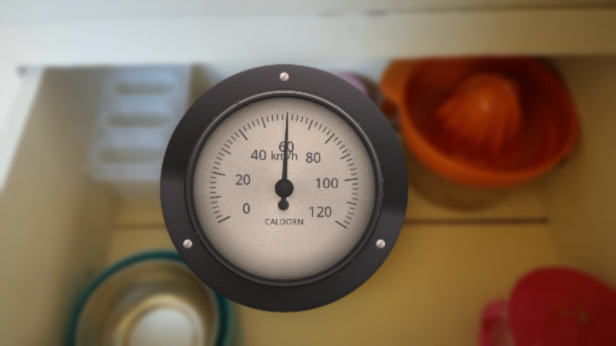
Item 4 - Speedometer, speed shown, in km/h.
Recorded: 60 km/h
